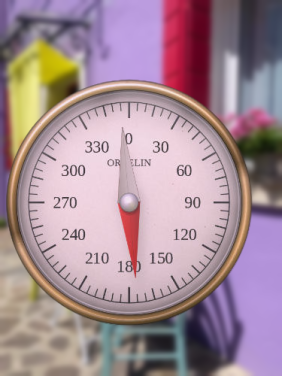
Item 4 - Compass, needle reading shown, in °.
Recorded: 175 °
